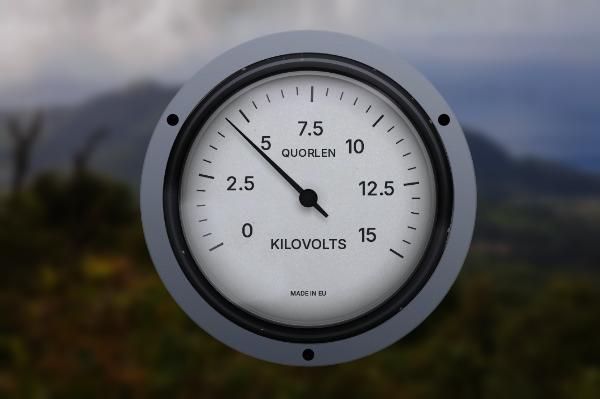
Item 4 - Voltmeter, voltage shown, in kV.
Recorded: 4.5 kV
